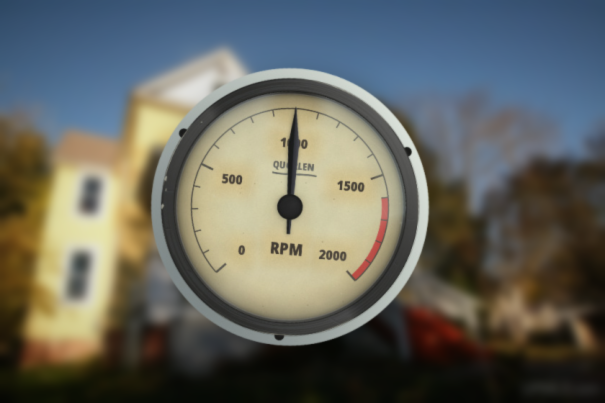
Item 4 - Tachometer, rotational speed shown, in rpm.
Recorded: 1000 rpm
